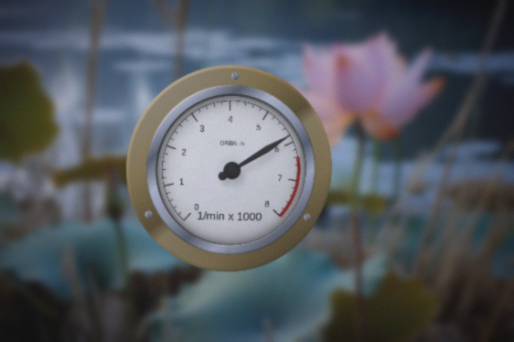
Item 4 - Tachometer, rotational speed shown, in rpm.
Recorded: 5800 rpm
